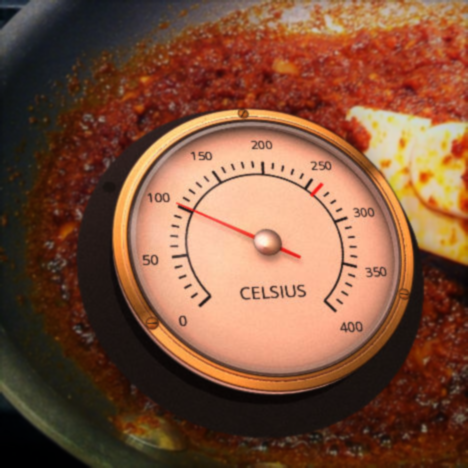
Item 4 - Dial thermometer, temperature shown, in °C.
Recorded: 100 °C
